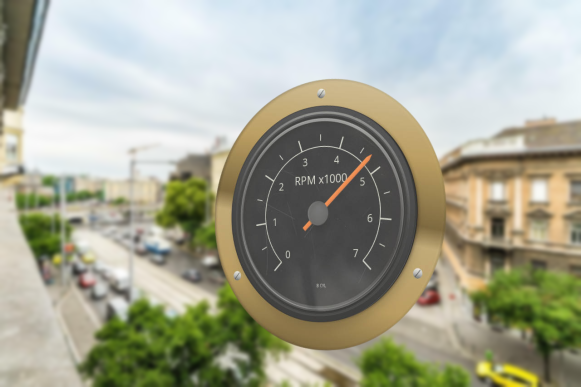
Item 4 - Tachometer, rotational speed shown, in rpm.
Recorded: 4750 rpm
